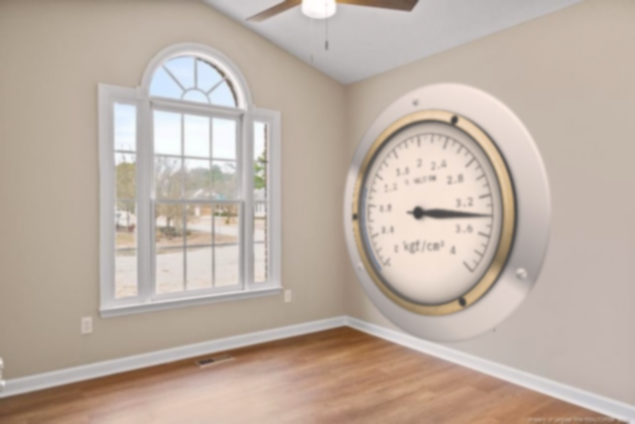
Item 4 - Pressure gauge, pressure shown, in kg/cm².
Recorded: 3.4 kg/cm²
